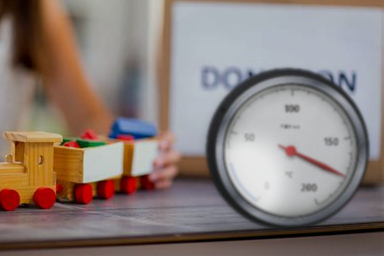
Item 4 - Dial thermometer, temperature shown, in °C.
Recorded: 175 °C
